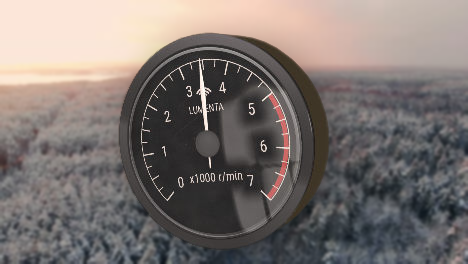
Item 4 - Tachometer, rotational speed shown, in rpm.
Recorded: 3500 rpm
